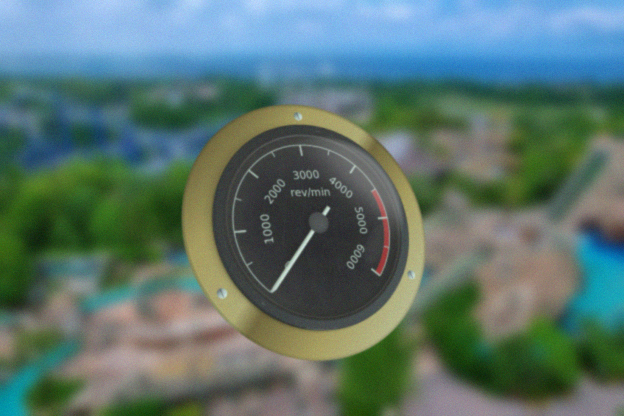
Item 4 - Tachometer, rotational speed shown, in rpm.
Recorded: 0 rpm
